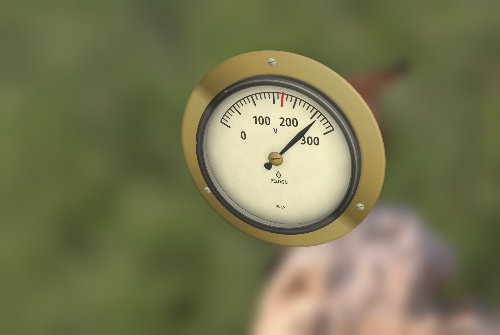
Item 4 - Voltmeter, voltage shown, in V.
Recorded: 260 V
